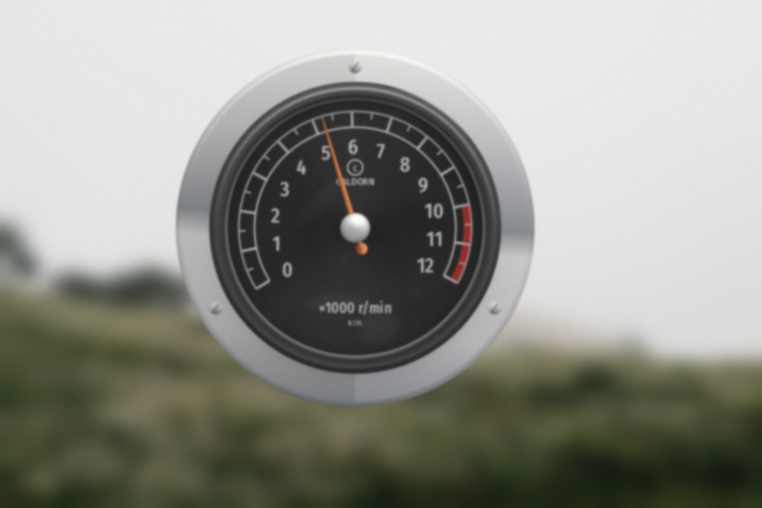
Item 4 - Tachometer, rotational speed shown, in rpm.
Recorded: 5250 rpm
